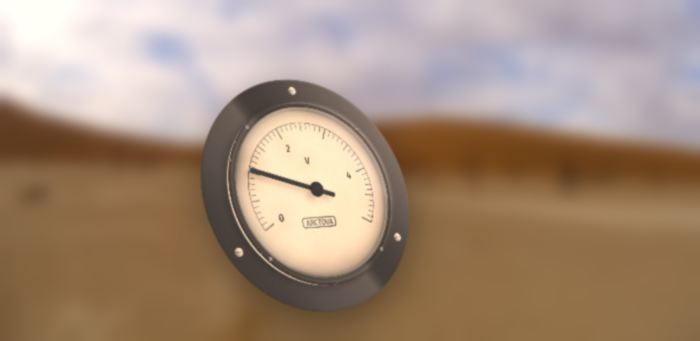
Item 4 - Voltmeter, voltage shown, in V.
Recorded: 1 V
